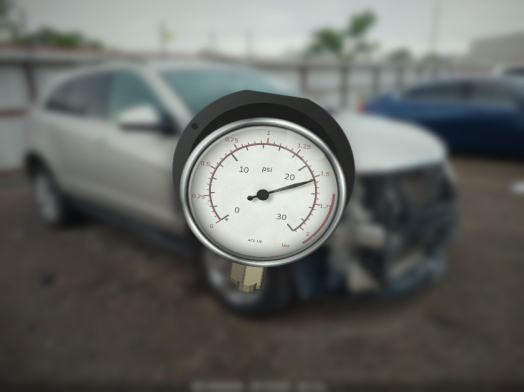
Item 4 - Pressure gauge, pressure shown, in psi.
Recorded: 22 psi
